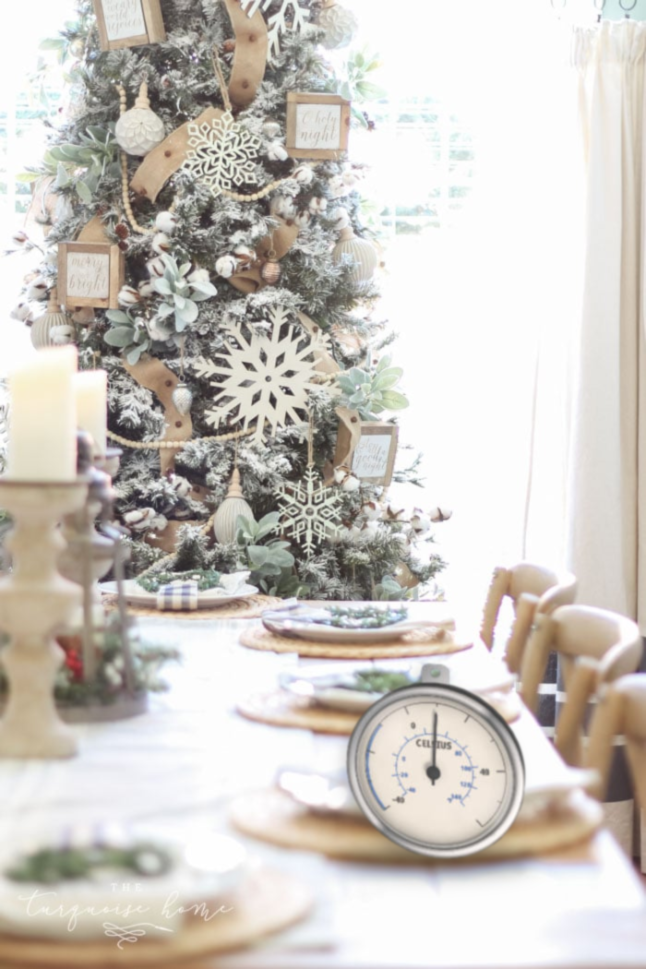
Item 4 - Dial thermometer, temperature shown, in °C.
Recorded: 10 °C
